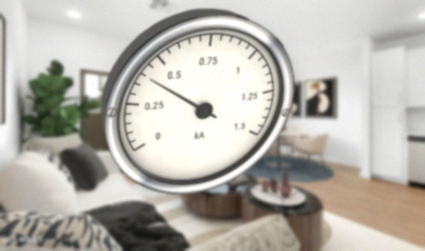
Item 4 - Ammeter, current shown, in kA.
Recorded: 0.4 kA
